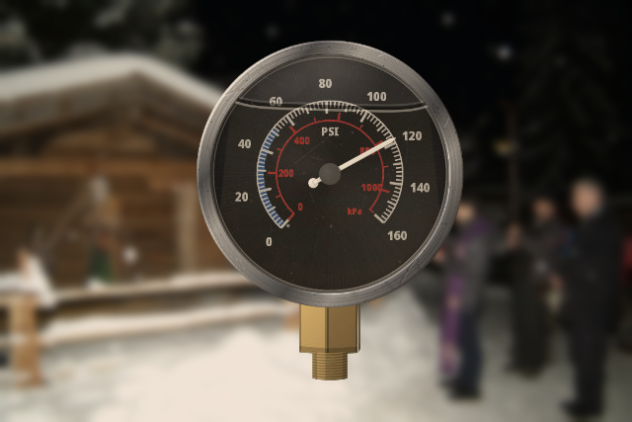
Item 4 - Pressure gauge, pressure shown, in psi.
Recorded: 118 psi
